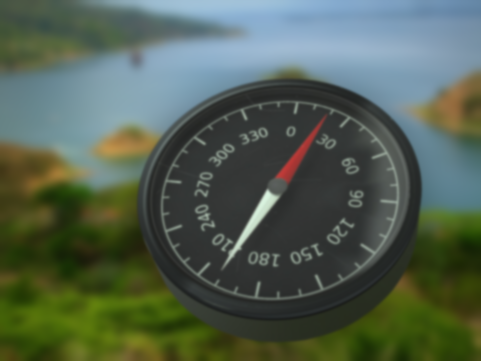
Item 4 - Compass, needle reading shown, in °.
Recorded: 20 °
